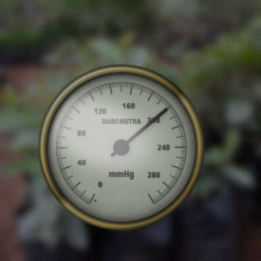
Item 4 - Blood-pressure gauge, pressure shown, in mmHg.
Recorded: 200 mmHg
